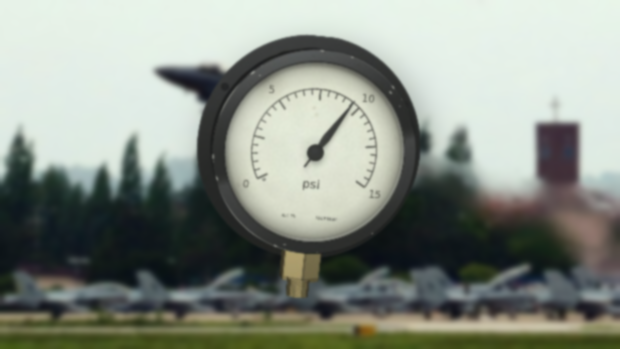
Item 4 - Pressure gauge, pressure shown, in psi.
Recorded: 9.5 psi
